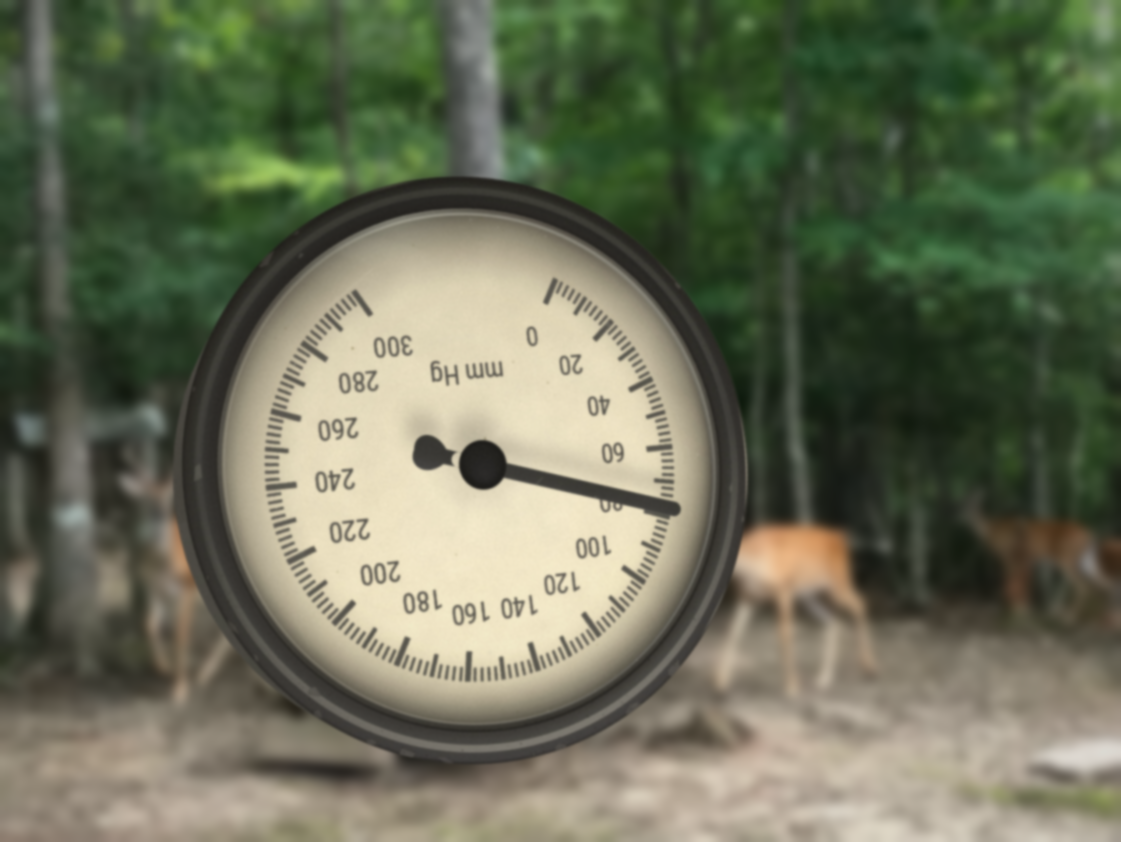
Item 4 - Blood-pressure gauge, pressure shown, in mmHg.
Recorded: 78 mmHg
